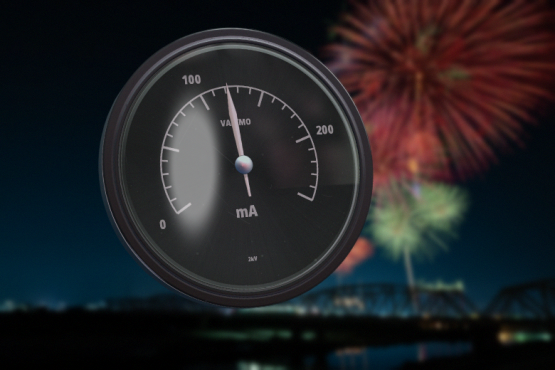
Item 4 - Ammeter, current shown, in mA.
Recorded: 120 mA
